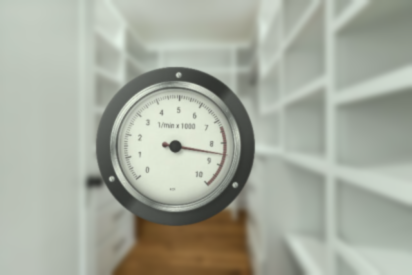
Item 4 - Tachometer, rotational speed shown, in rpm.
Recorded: 8500 rpm
